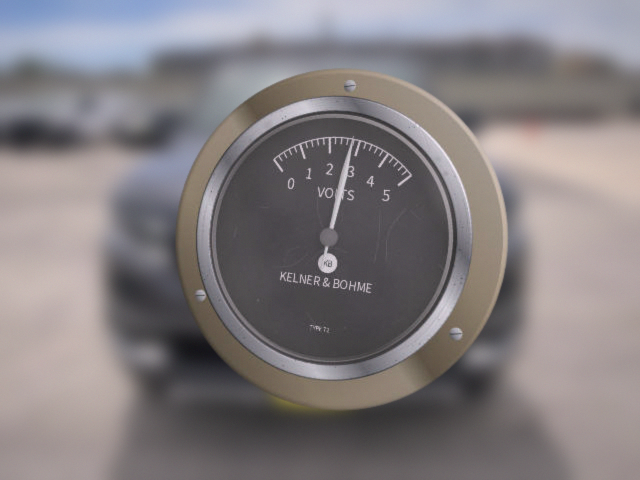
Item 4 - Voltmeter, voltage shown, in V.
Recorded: 2.8 V
